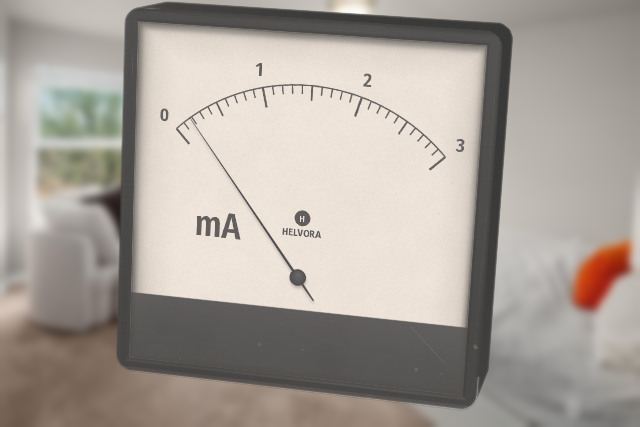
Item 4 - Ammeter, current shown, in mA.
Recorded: 0.2 mA
